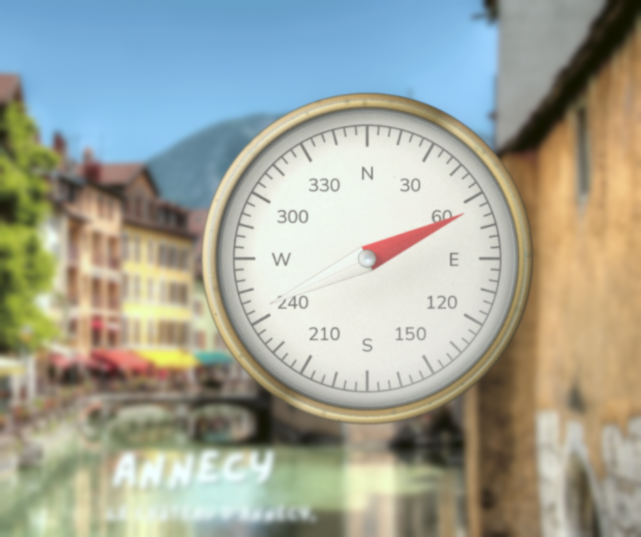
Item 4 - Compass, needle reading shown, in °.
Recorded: 65 °
